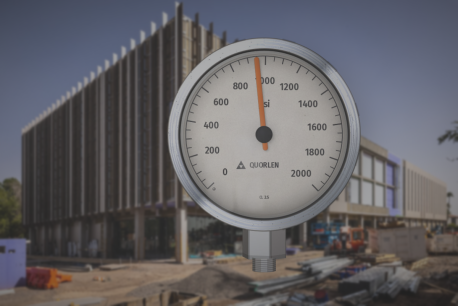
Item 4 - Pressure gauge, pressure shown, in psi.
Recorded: 950 psi
